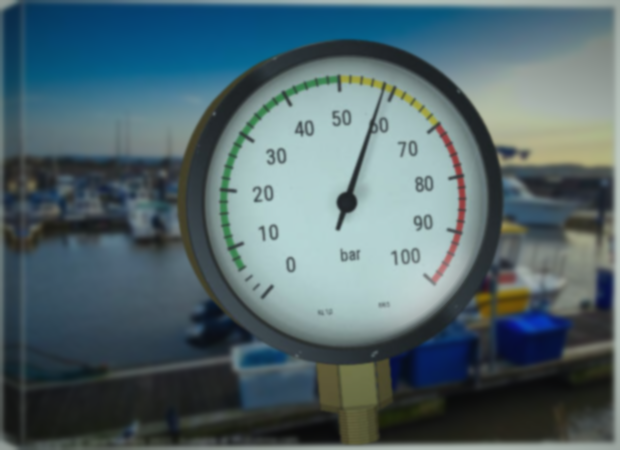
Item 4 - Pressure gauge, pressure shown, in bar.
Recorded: 58 bar
